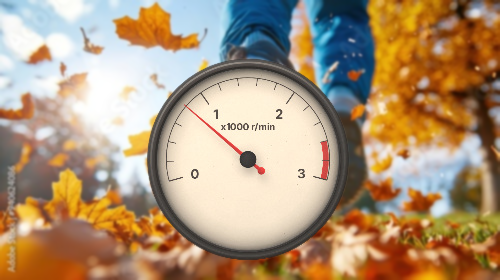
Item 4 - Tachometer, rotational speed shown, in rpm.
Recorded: 800 rpm
